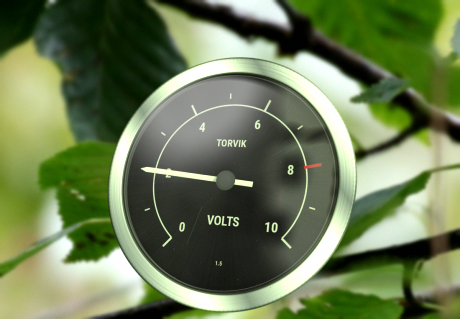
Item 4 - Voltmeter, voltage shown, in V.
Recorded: 2 V
